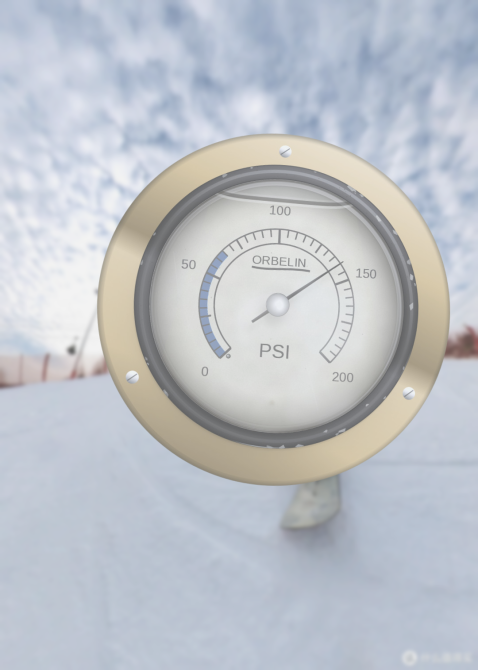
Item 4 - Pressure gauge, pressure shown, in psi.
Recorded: 140 psi
